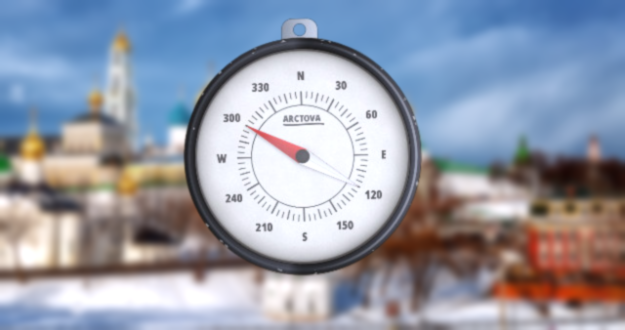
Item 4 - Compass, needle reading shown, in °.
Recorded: 300 °
